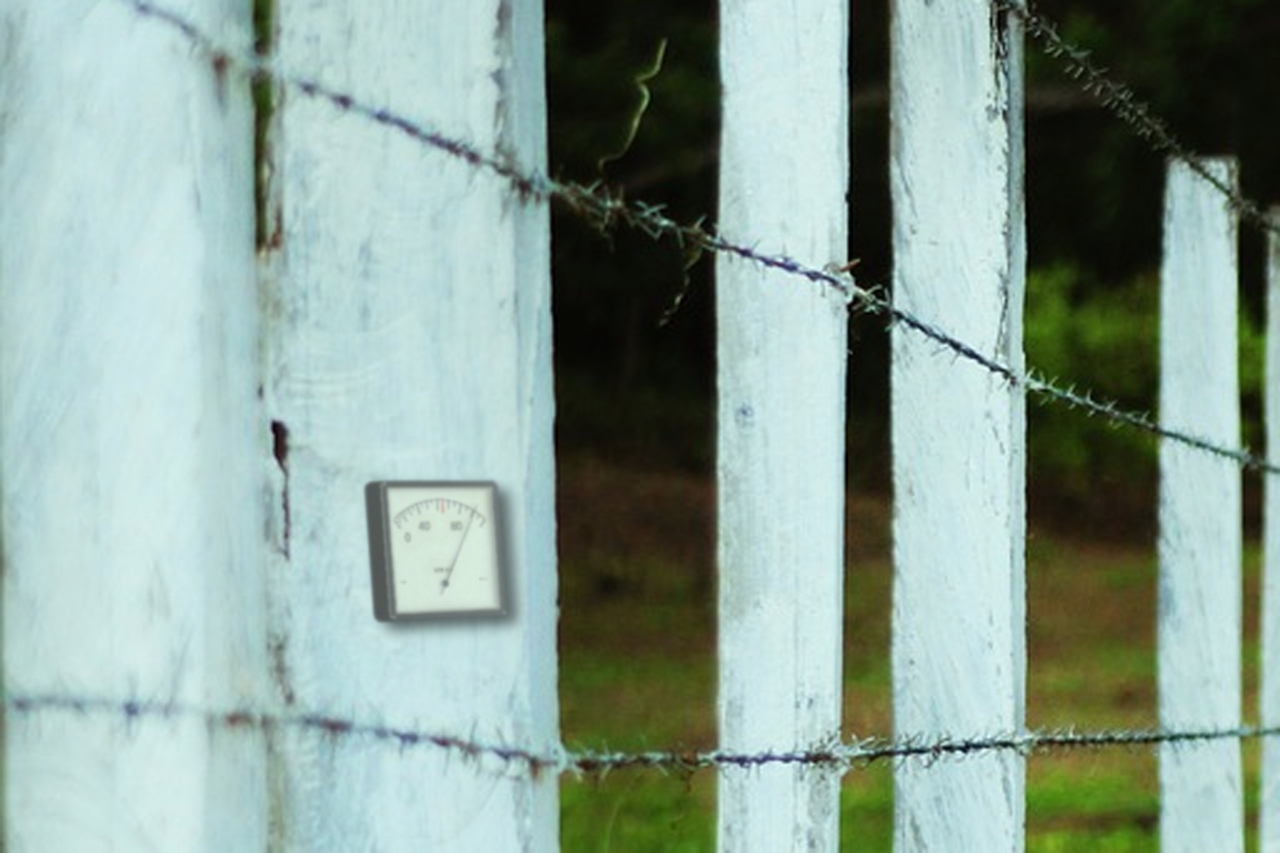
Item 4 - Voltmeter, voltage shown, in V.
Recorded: 90 V
